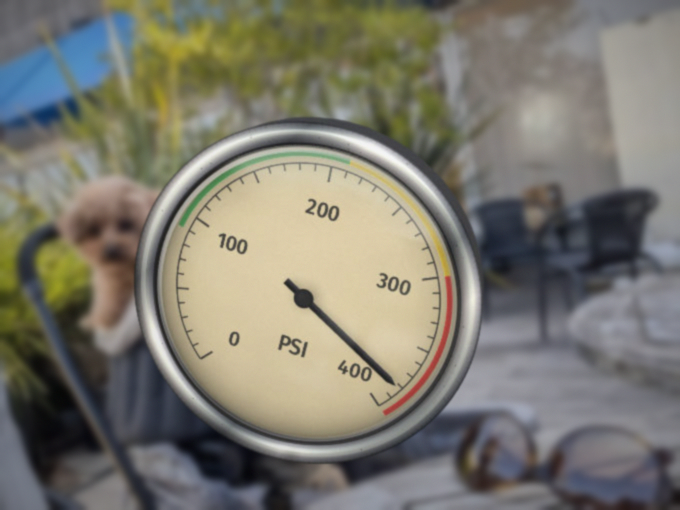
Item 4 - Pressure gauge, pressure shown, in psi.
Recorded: 380 psi
